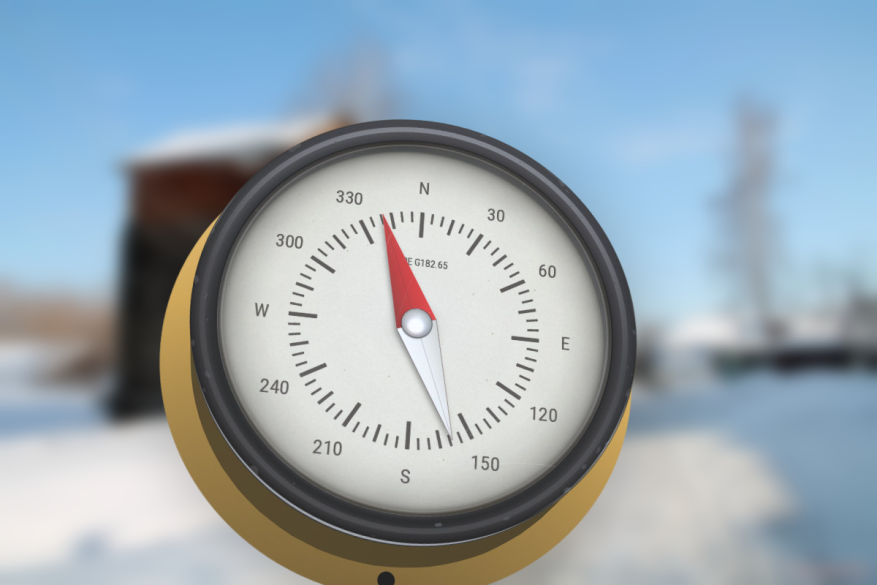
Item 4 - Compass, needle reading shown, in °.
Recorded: 340 °
